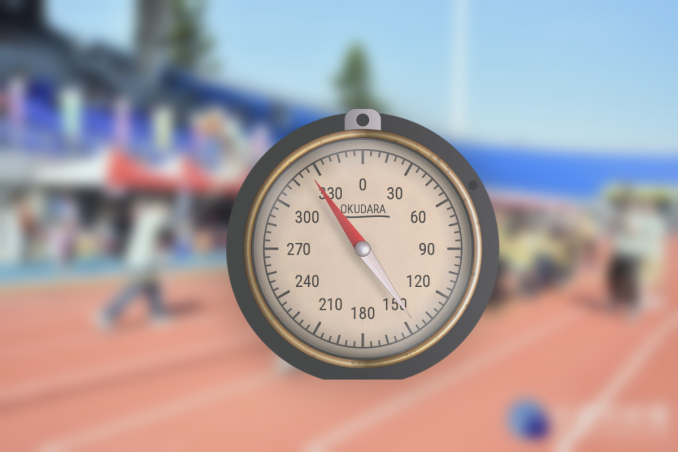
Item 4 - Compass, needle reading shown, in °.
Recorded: 325 °
